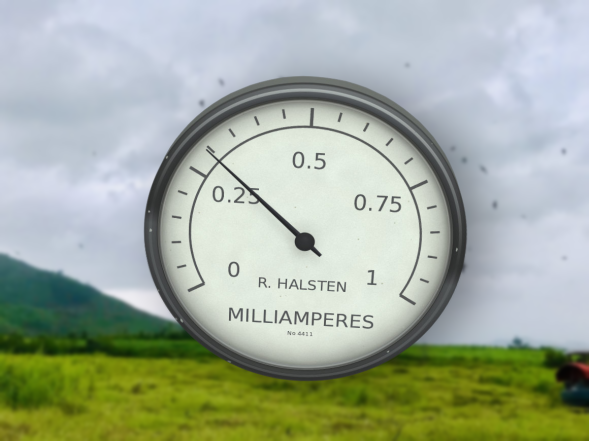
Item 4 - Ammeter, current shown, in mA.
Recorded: 0.3 mA
